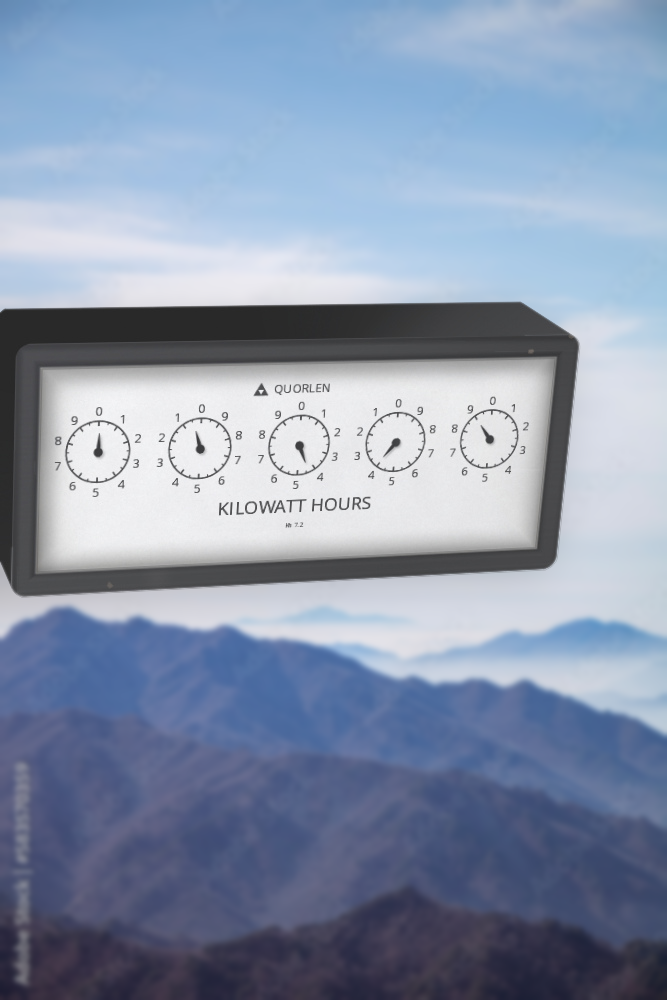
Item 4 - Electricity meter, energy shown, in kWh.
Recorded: 439 kWh
